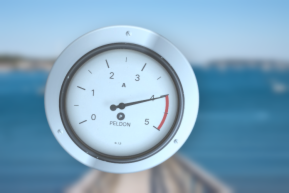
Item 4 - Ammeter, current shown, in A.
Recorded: 4 A
